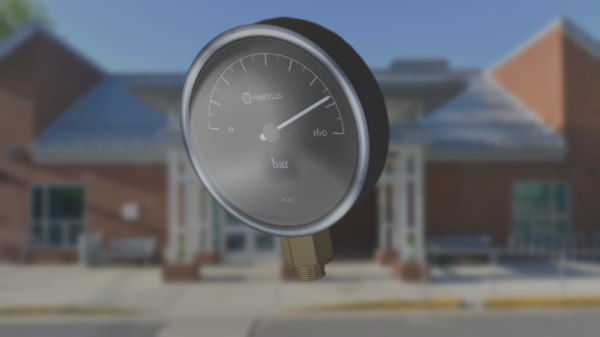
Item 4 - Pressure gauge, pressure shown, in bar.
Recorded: 135 bar
